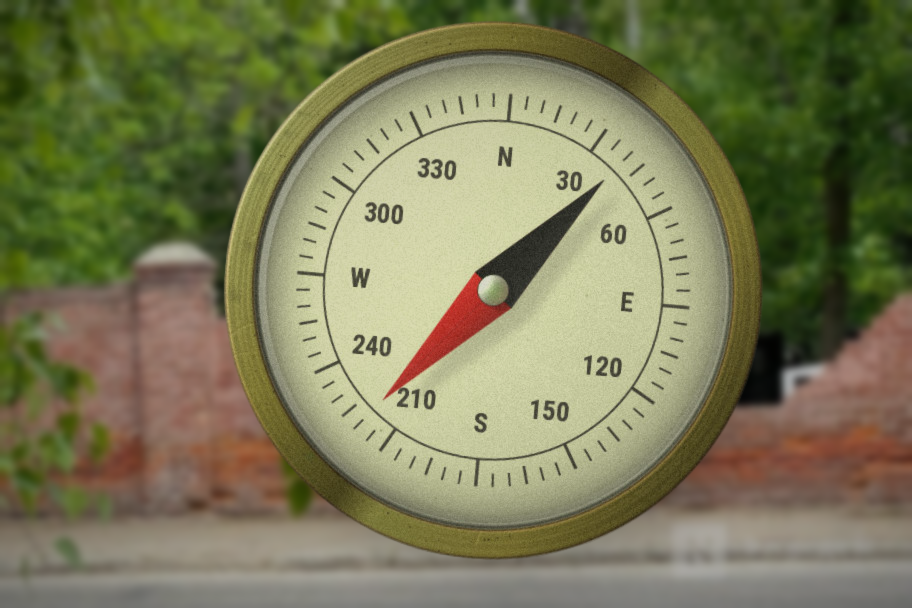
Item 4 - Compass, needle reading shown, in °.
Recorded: 220 °
